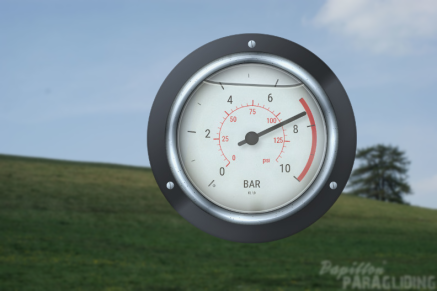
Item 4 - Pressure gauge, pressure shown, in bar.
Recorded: 7.5 bar
